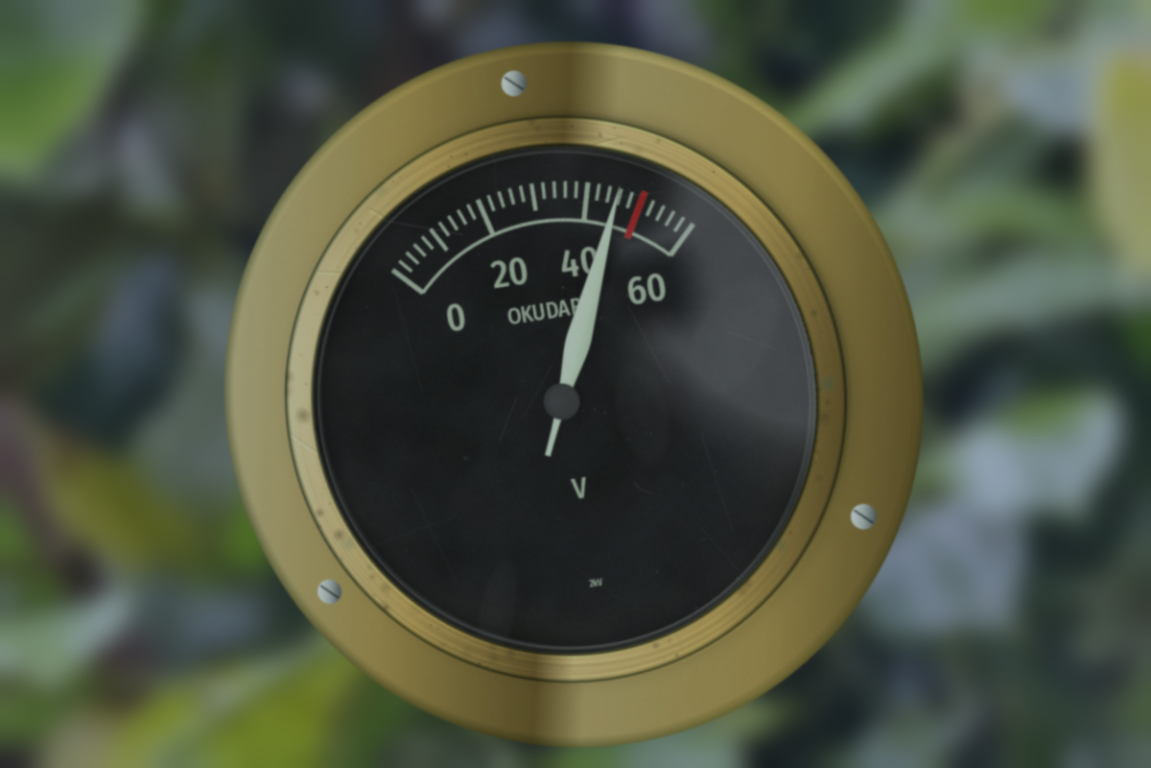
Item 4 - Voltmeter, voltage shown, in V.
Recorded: 46 V
